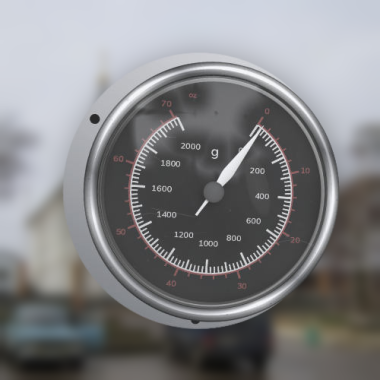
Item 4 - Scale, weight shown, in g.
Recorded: 20 g
